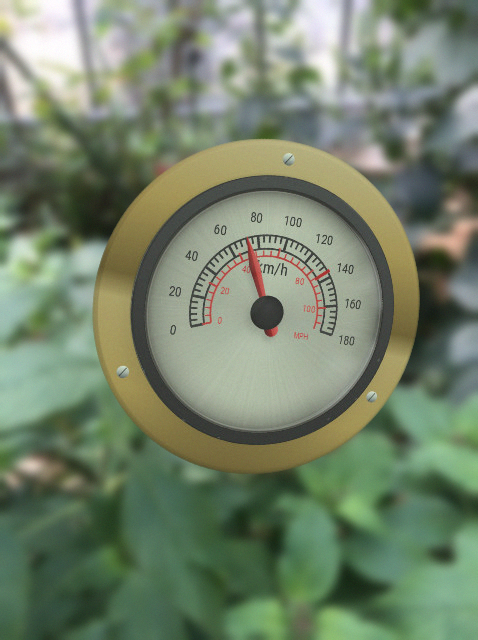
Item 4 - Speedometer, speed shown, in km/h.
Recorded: 72 km/h
